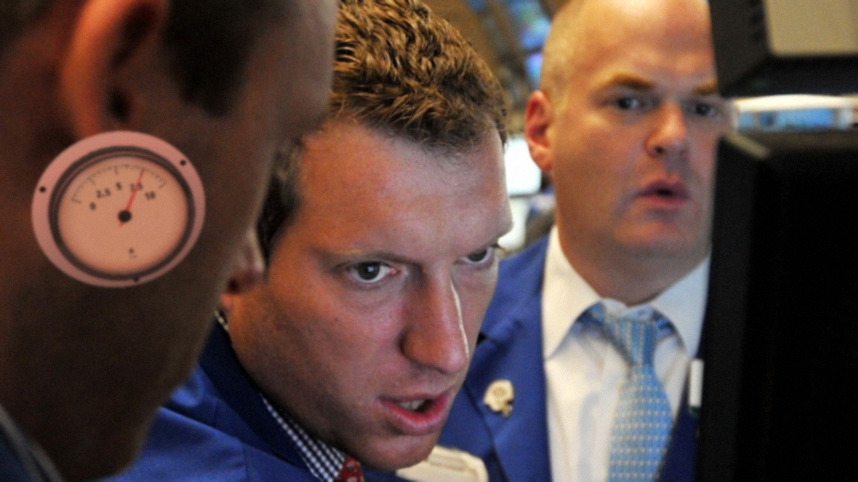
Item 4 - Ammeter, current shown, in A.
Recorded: 7.5 A
